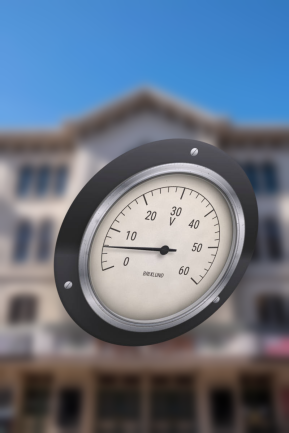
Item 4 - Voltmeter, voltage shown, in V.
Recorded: 6 V
